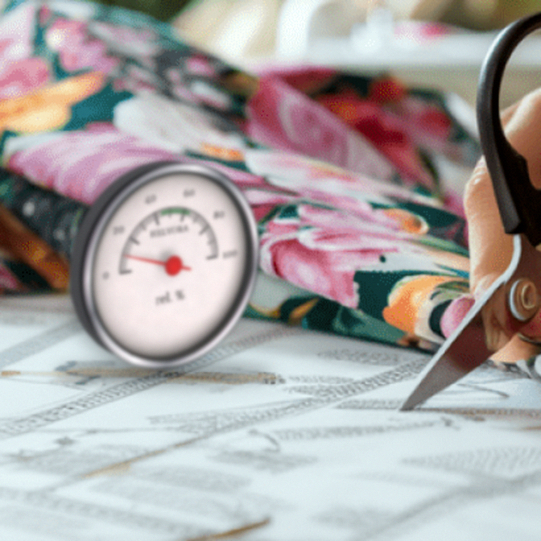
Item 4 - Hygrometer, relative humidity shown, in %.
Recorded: 10 %
